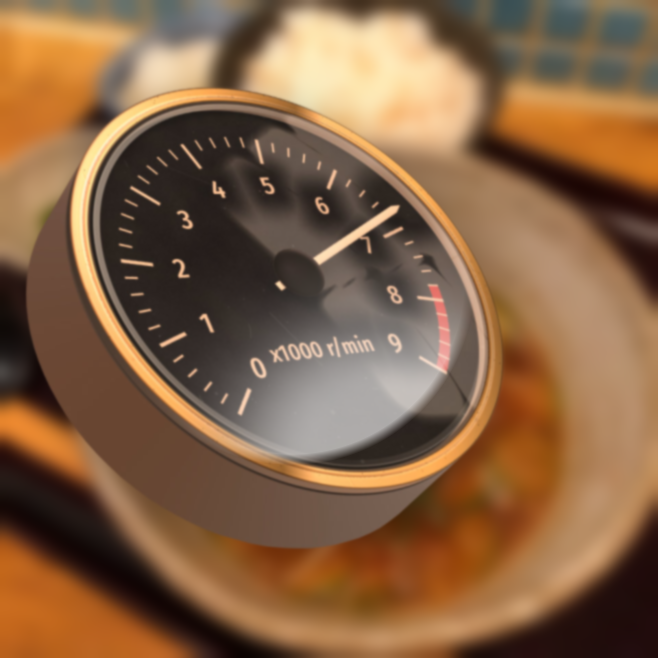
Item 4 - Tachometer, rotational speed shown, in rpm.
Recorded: 6800 rpm
